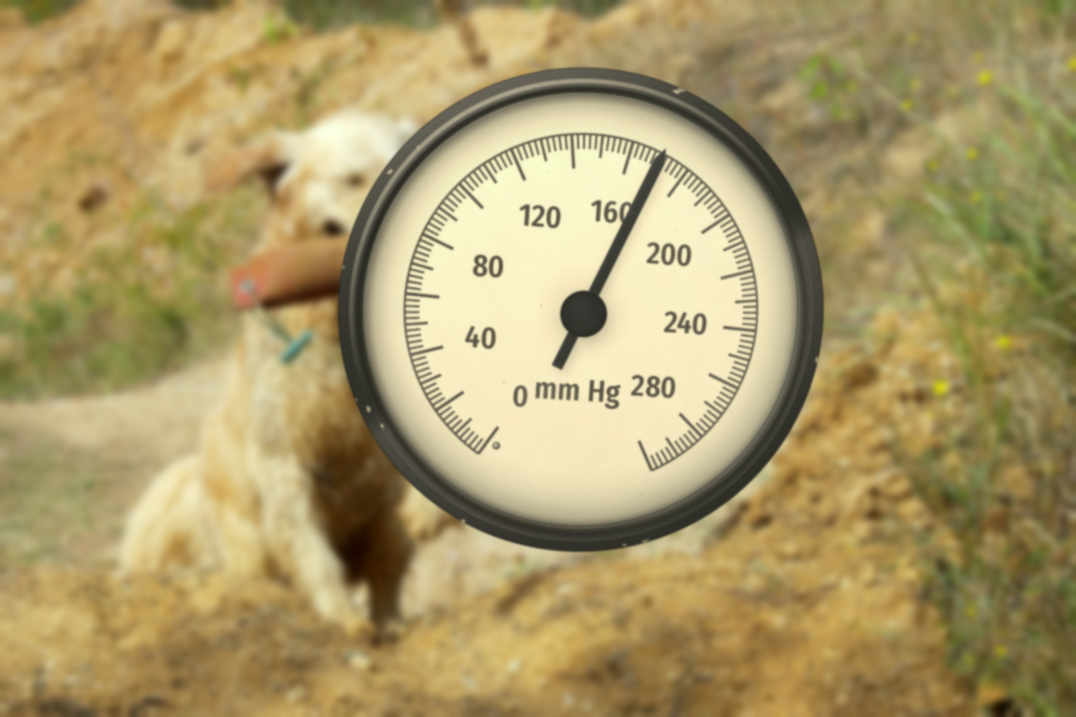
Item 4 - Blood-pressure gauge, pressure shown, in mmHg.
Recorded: 170 mmHg
